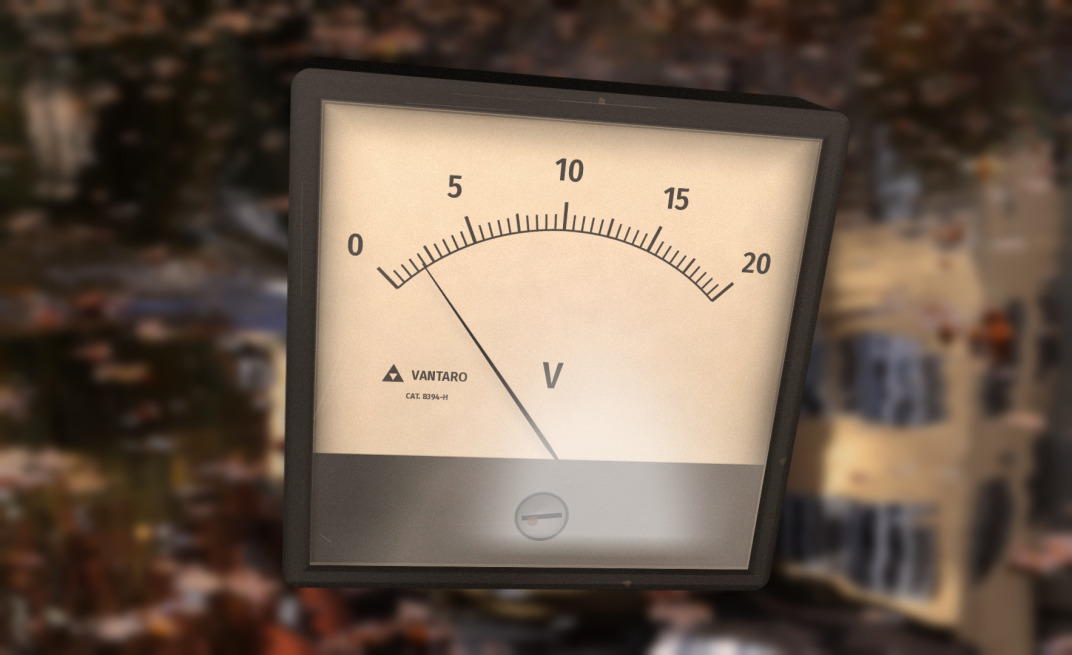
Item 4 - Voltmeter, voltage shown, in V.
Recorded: 2 V
